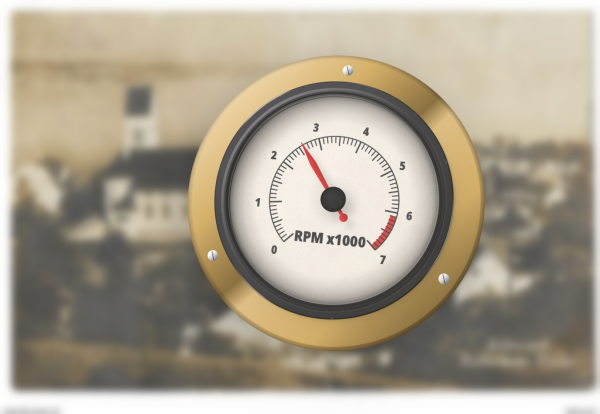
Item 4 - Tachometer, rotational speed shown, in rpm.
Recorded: 2600 rpm
